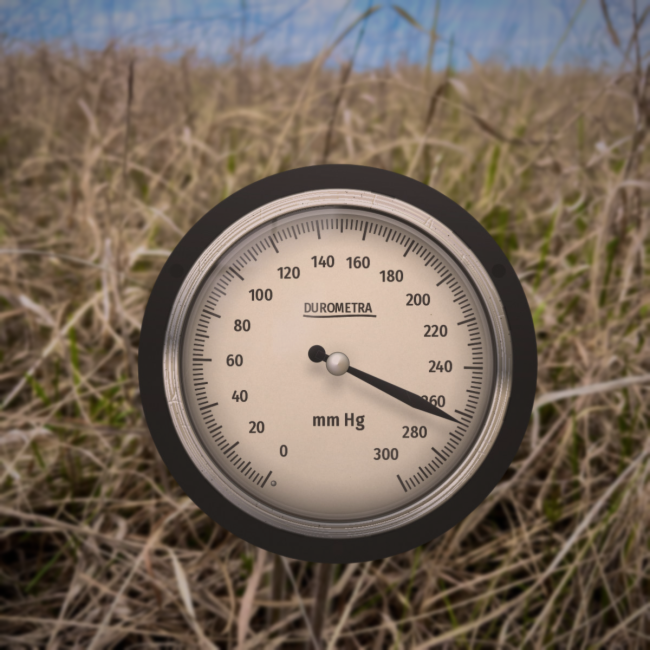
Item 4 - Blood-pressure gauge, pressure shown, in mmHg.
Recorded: 264 mmHg
